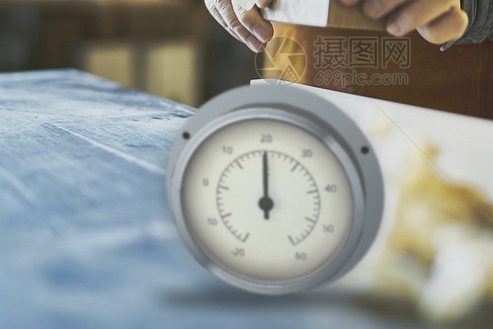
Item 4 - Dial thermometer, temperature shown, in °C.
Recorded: 20 °C
